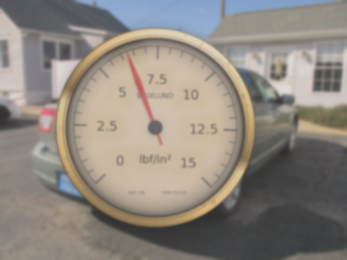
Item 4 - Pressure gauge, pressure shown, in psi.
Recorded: 6.25 psi
